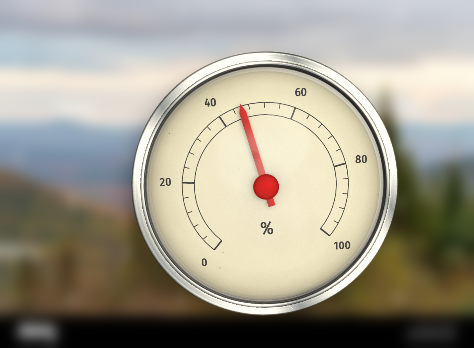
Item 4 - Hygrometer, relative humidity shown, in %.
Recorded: 46 %
